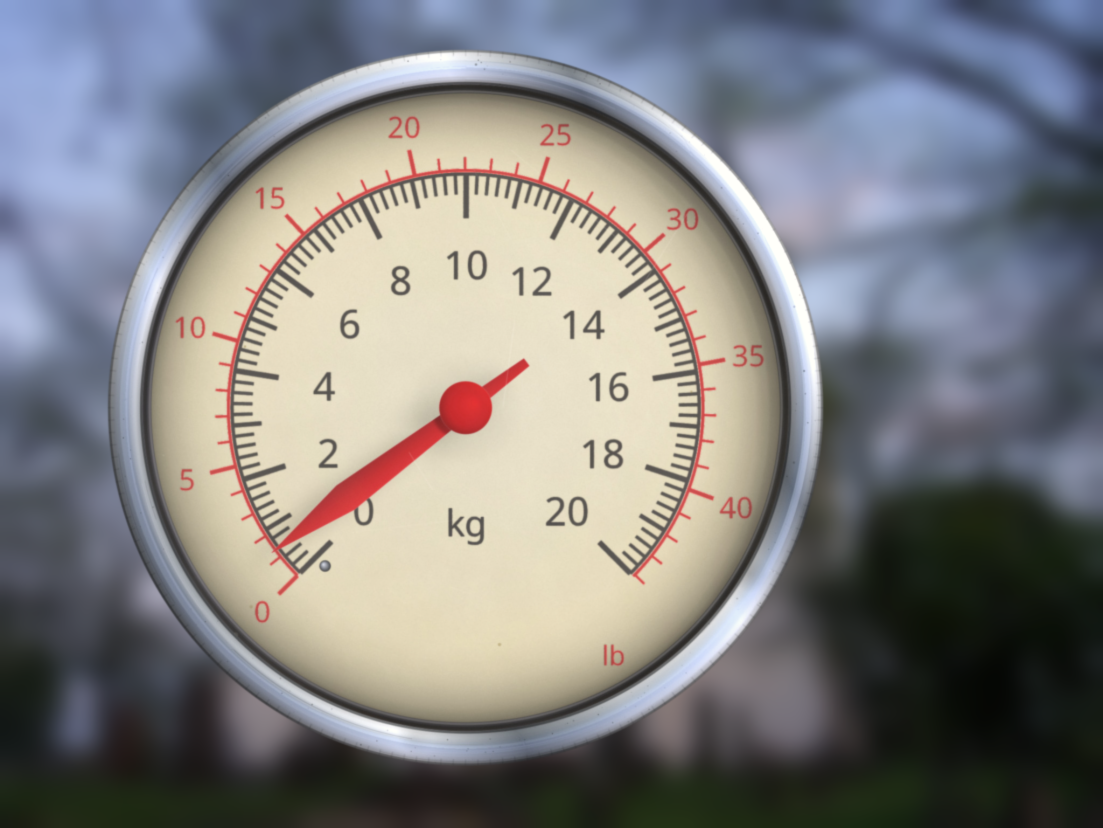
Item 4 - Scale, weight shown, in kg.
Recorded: 0.6 kg
